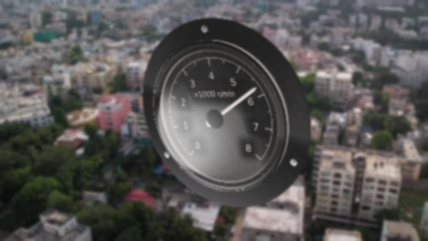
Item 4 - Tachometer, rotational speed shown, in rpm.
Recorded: 5750 rpm
